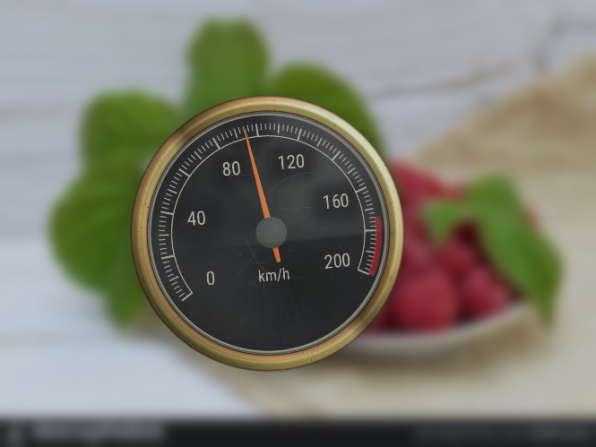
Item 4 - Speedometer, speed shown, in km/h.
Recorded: 94 km/h
